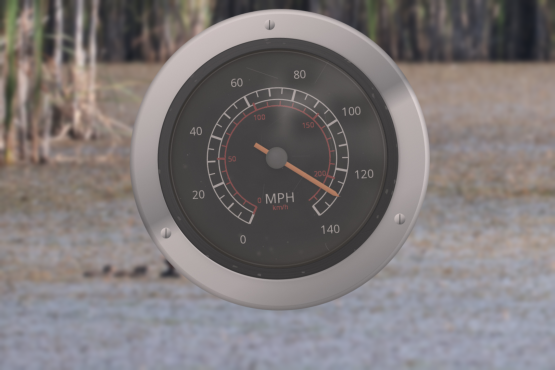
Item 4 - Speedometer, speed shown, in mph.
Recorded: 130 mph
